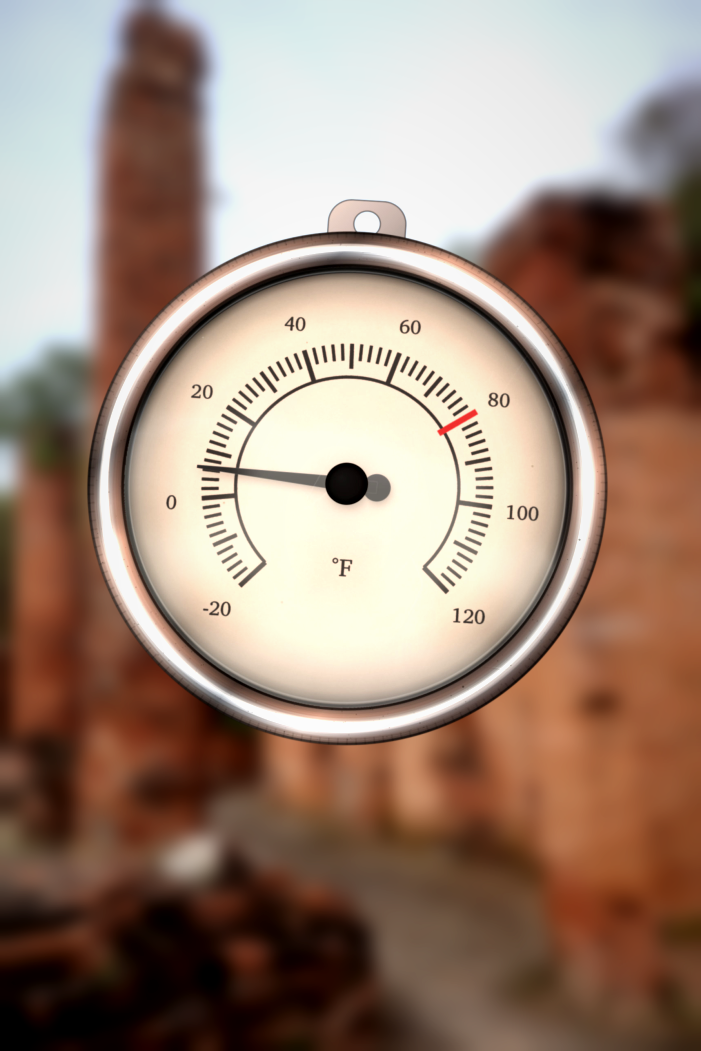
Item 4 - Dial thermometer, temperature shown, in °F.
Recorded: 6 °F
